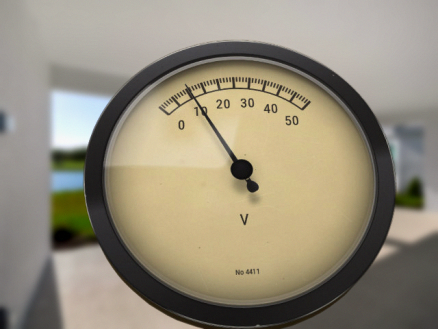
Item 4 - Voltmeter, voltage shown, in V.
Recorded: 10 V
